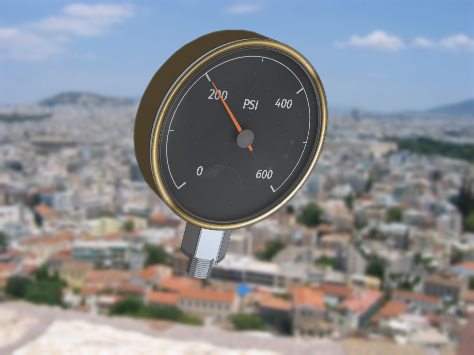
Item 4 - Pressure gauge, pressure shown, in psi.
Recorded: 200 psi
